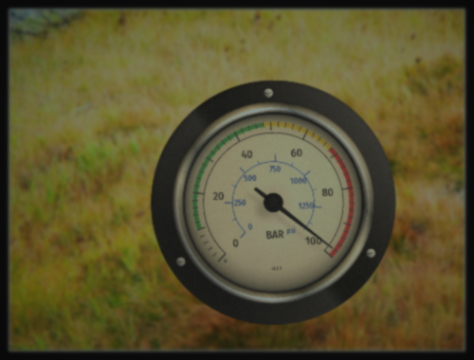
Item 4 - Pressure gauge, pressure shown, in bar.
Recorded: 98 bar
